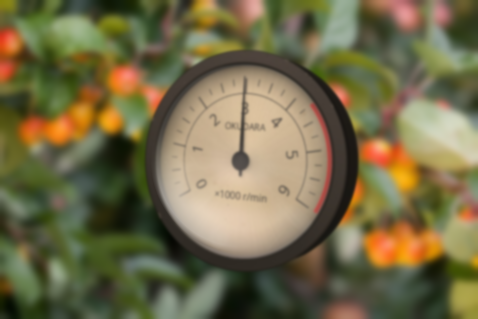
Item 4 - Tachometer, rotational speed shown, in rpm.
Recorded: 3000 rpm
